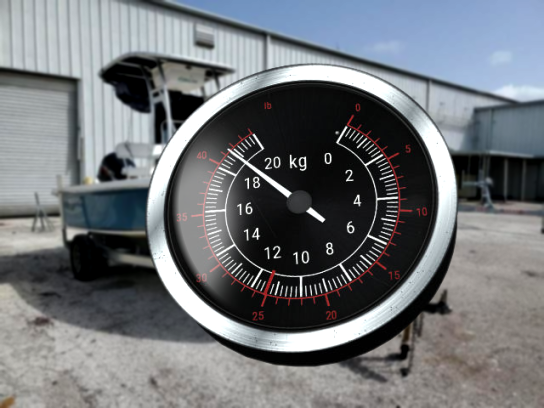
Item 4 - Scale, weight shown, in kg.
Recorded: 18.8 kg
